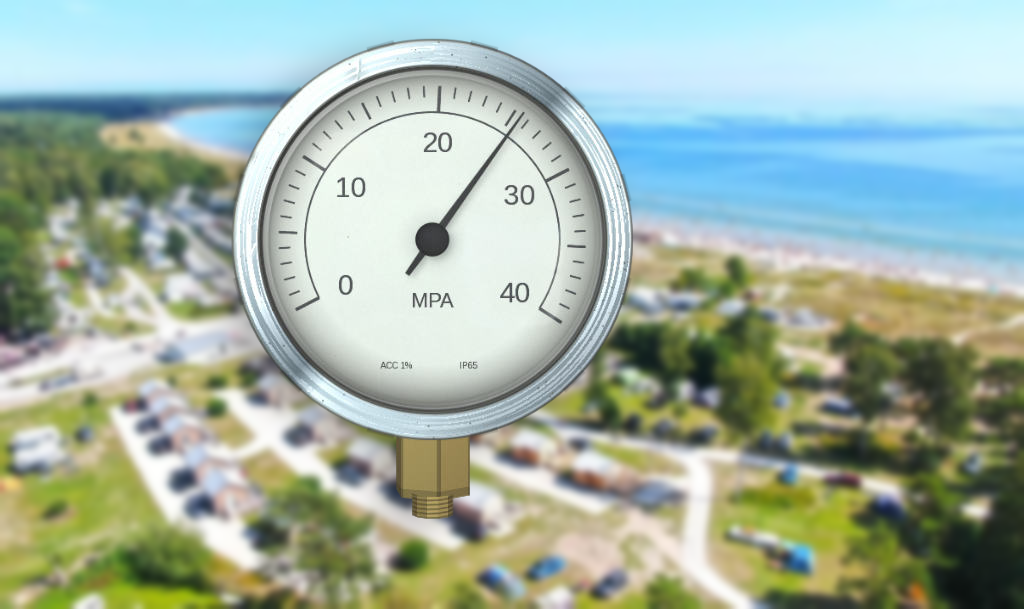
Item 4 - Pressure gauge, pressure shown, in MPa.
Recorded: 25.5 MPa
